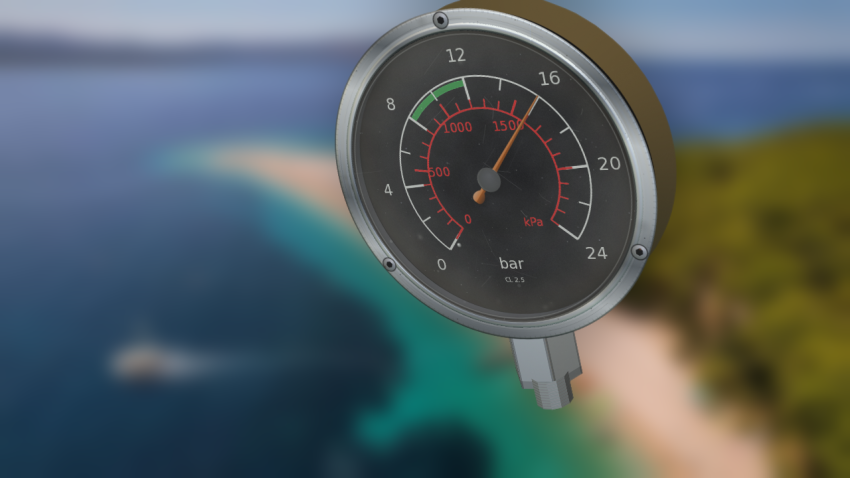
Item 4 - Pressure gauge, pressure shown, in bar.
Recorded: 16 bar
